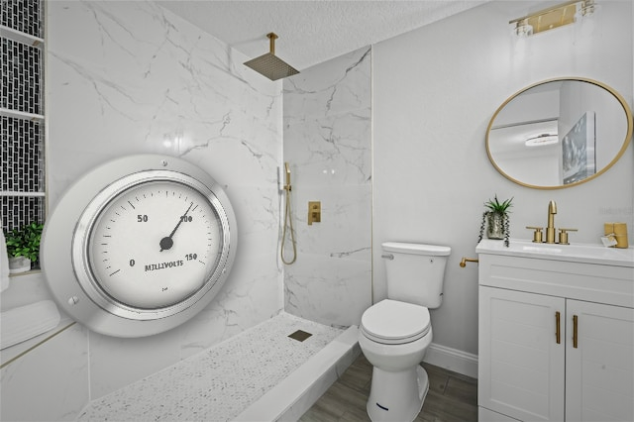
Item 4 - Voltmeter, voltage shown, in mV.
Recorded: 95 mV
